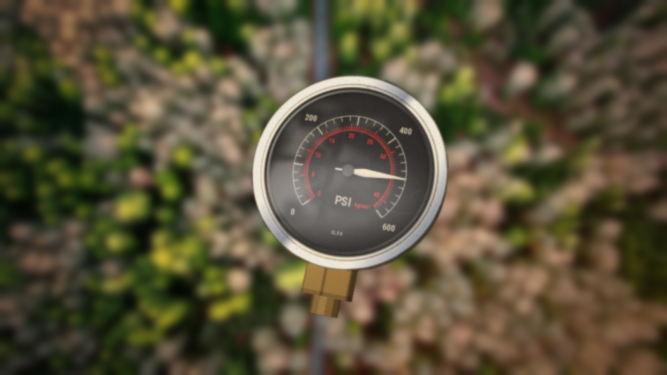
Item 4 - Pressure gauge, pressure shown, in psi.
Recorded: 500 psi
